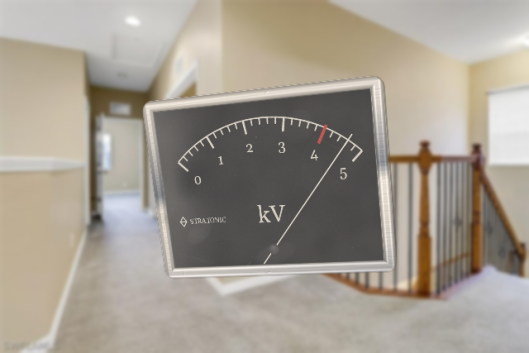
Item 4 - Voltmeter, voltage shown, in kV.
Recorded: 4.6 kV
